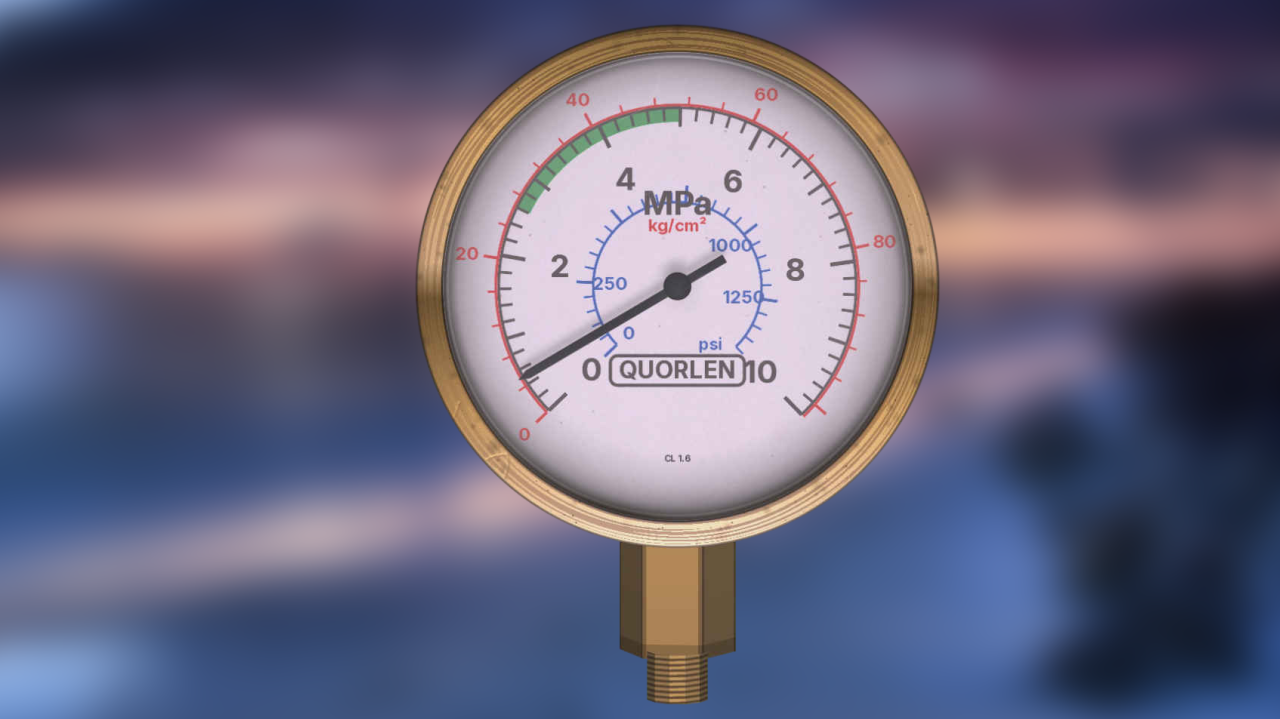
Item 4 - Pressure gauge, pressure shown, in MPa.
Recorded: 0.5 MPa
